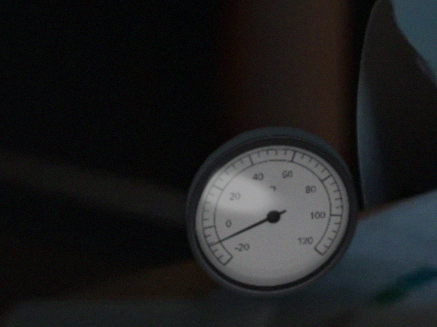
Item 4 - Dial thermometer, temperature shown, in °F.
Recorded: -8 °F
